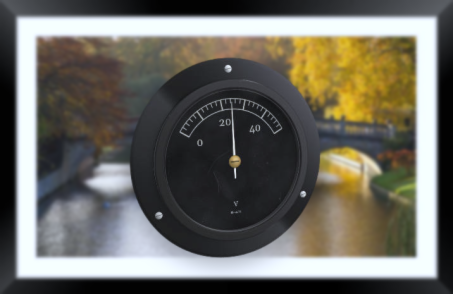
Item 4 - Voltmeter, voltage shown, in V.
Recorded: 24 V
